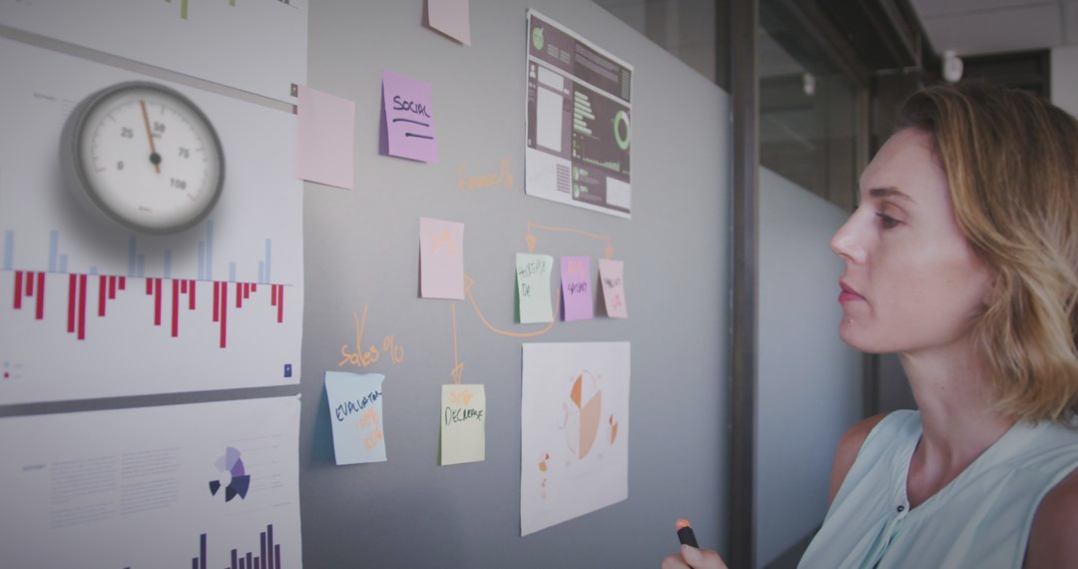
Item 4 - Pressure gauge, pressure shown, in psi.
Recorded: 40 psi
